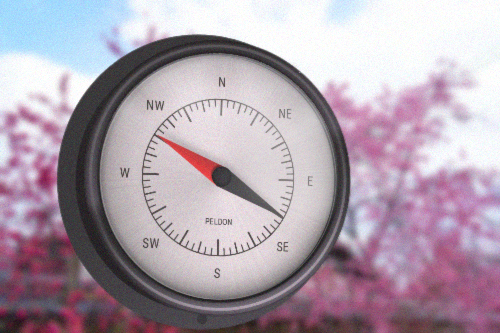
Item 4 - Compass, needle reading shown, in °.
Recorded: 300 °
